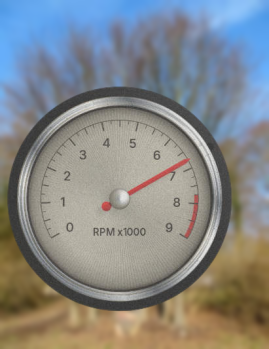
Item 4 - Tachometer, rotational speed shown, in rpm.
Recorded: 6750 rpm
